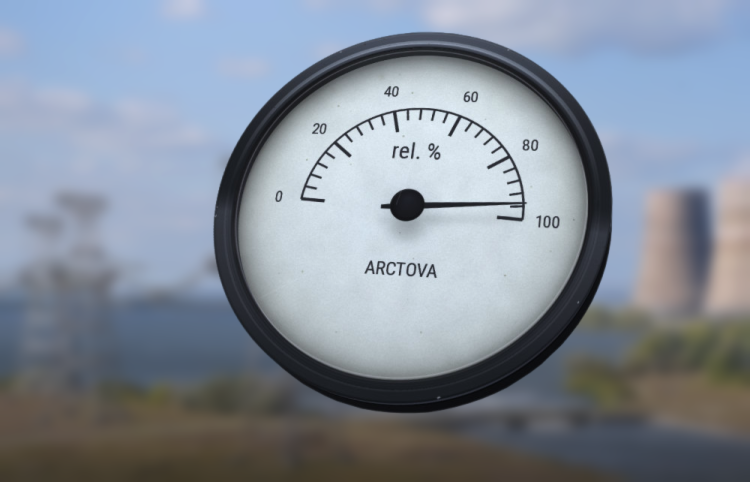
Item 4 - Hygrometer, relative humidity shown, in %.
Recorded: 96 %
